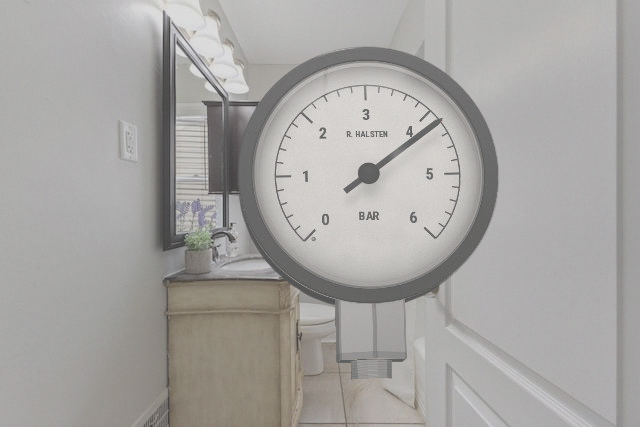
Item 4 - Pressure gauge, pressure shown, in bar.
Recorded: 4.2 bar
